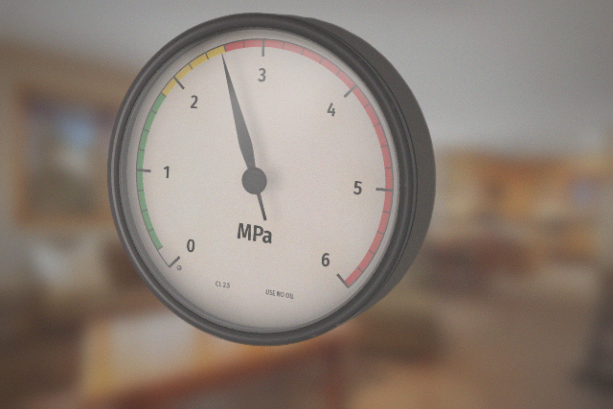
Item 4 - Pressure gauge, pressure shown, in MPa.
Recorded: 2.6 MPa
